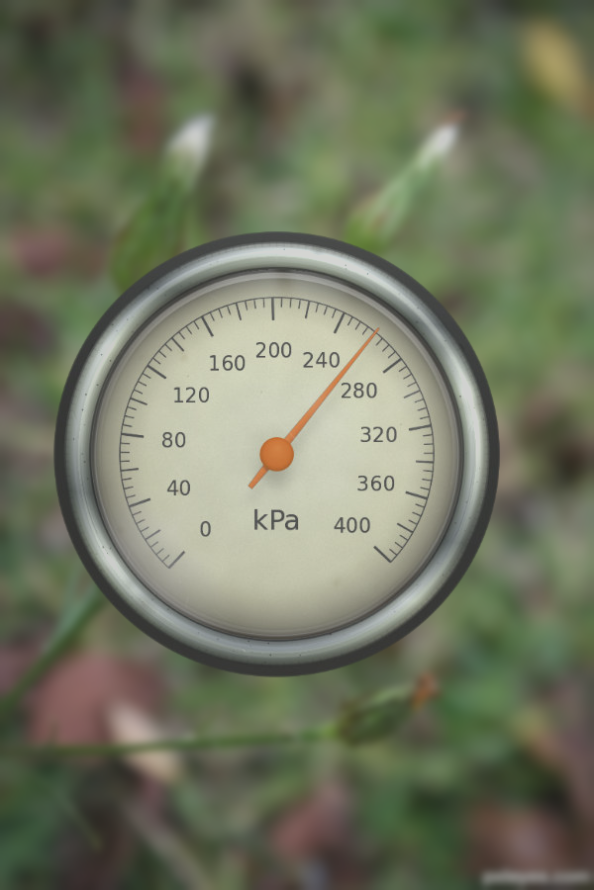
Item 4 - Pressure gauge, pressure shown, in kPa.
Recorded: 260 kPa
